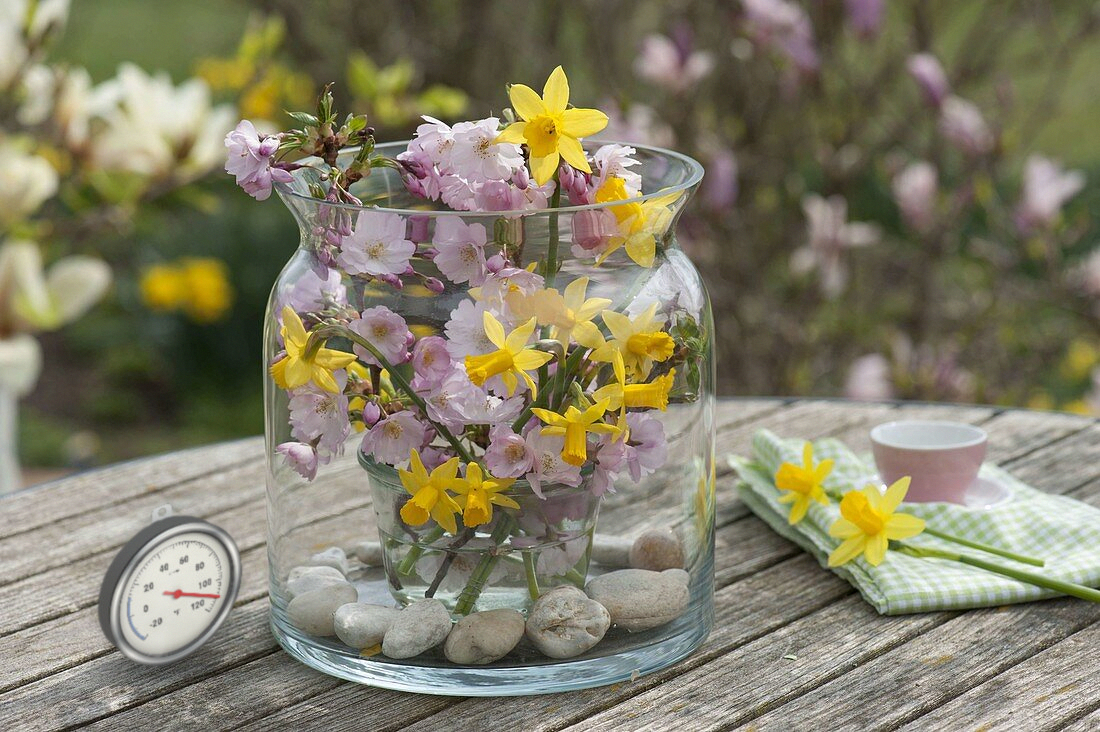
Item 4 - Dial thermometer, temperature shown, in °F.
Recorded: 110 °F
